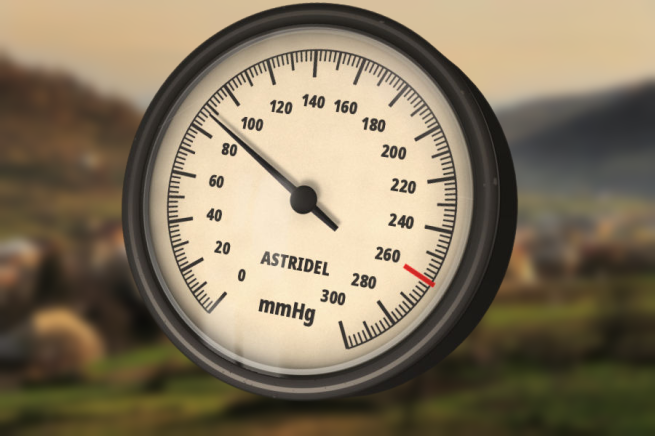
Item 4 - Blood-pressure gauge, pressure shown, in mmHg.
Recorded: 88 mmHg
